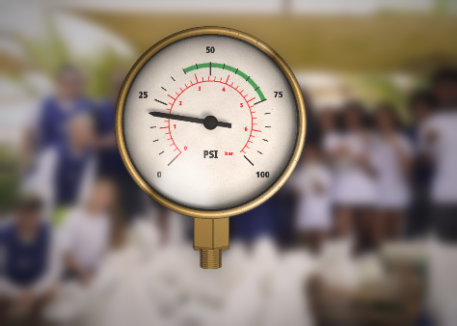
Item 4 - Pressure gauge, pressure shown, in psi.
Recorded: 20 psi
